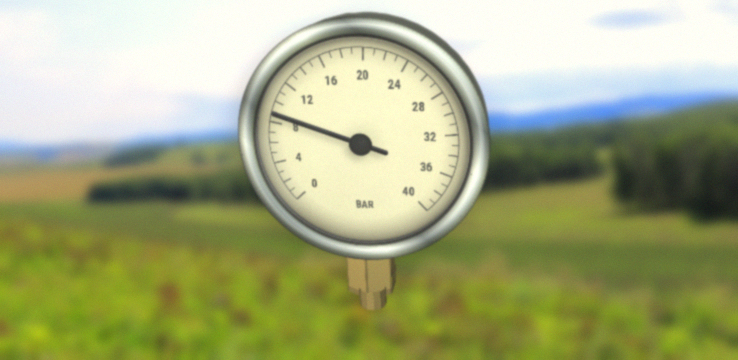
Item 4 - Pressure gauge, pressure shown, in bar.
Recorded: 9 bar
